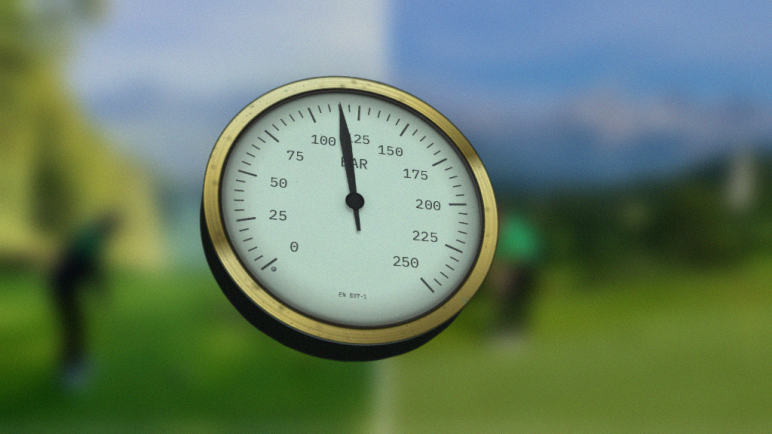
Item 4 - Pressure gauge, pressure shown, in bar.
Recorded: 115 bar
